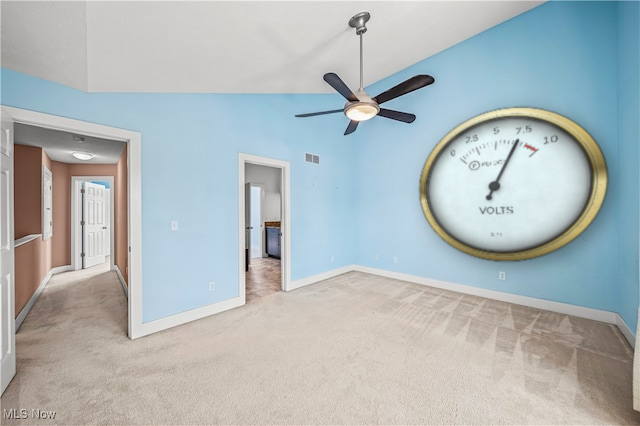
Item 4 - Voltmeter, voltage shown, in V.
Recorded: 7.5 V
